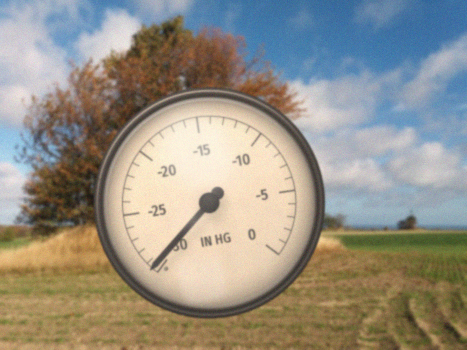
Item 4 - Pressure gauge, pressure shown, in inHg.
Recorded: -29.5 inHg
